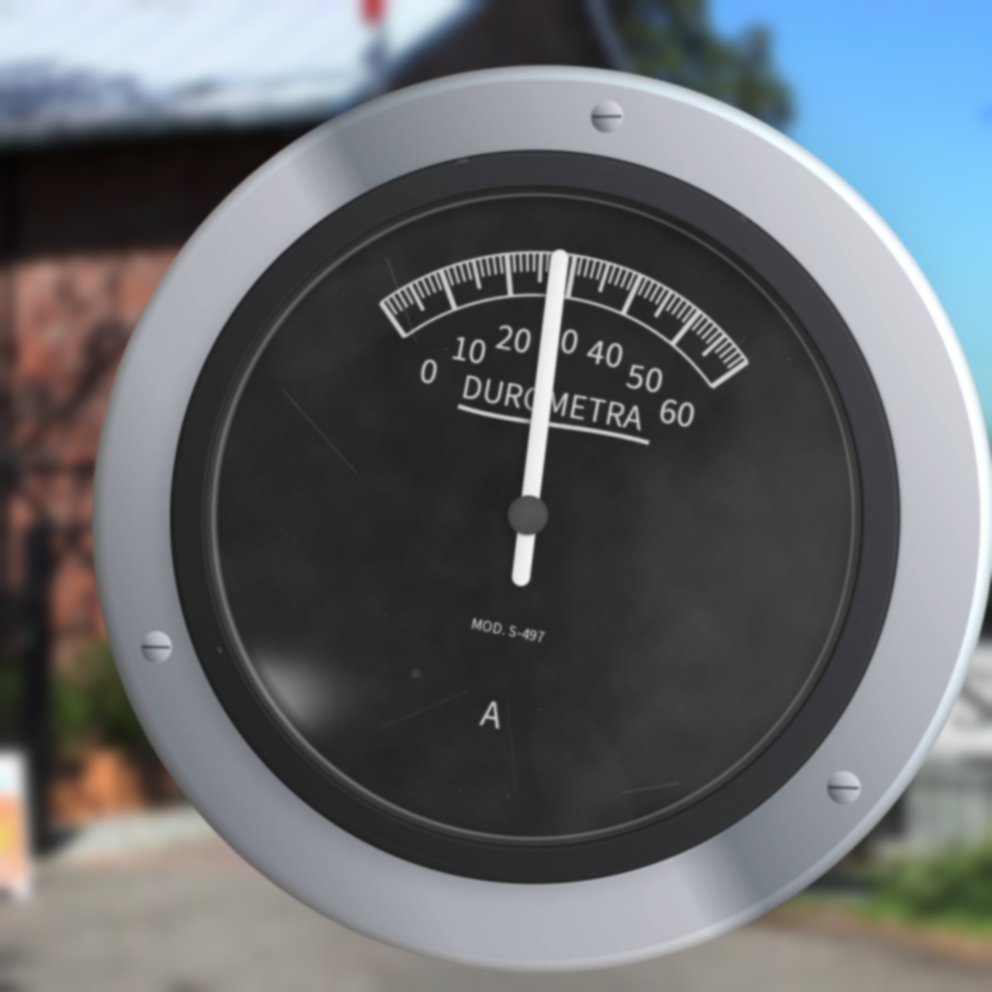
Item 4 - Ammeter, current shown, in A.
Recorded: 28 A
